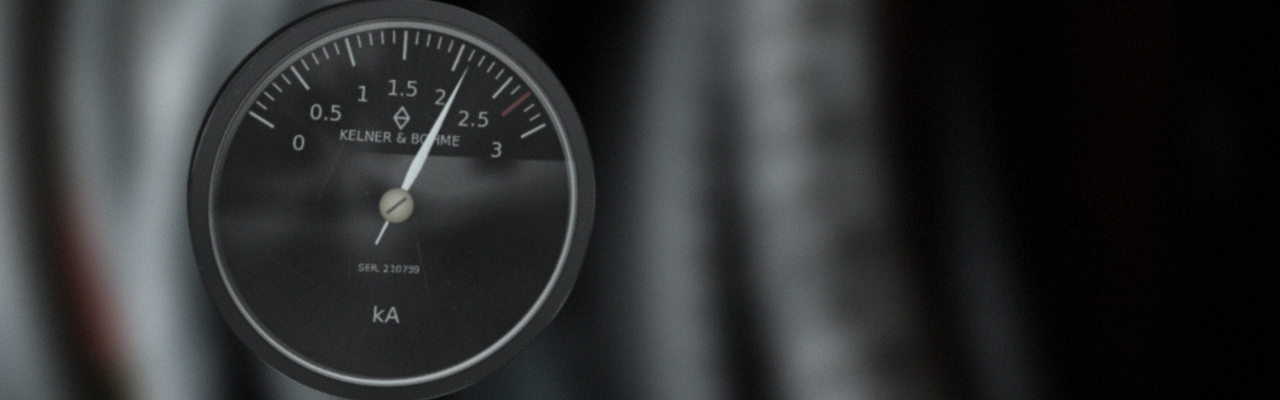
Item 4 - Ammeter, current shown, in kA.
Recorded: 2.1 kA
